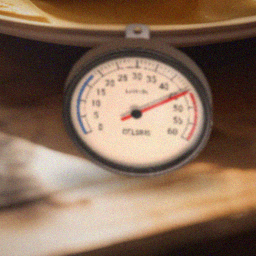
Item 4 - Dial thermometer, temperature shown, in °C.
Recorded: 45 °C
